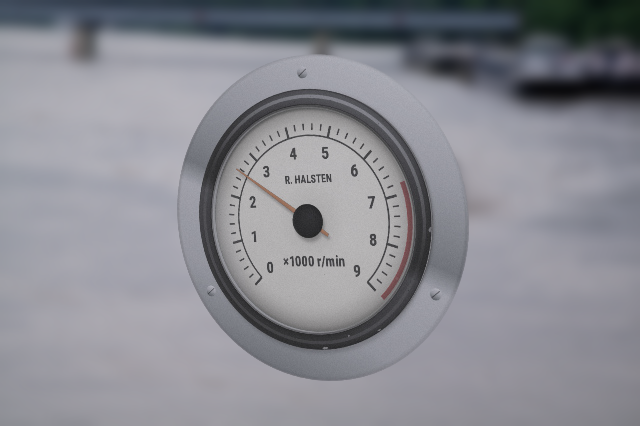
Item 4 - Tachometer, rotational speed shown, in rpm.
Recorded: 2600 rpm
